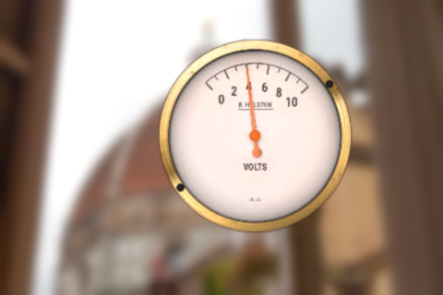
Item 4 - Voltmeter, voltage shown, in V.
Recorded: 4 V
